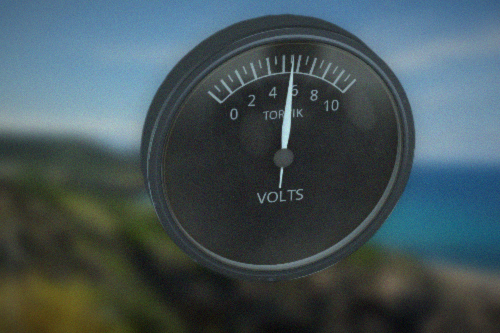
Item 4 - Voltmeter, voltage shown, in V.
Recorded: 5.5 V
